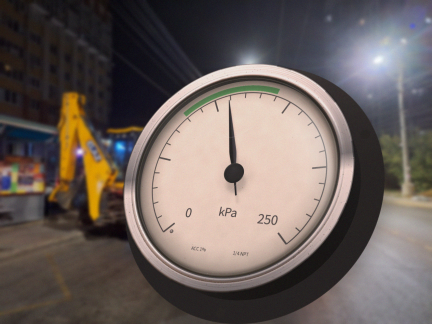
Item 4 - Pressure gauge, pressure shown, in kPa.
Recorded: 110 kPa
